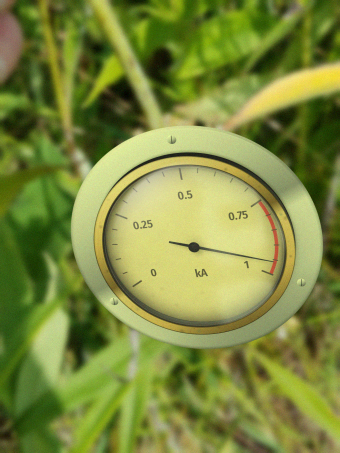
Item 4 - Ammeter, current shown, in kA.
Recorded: 0.95 kA
